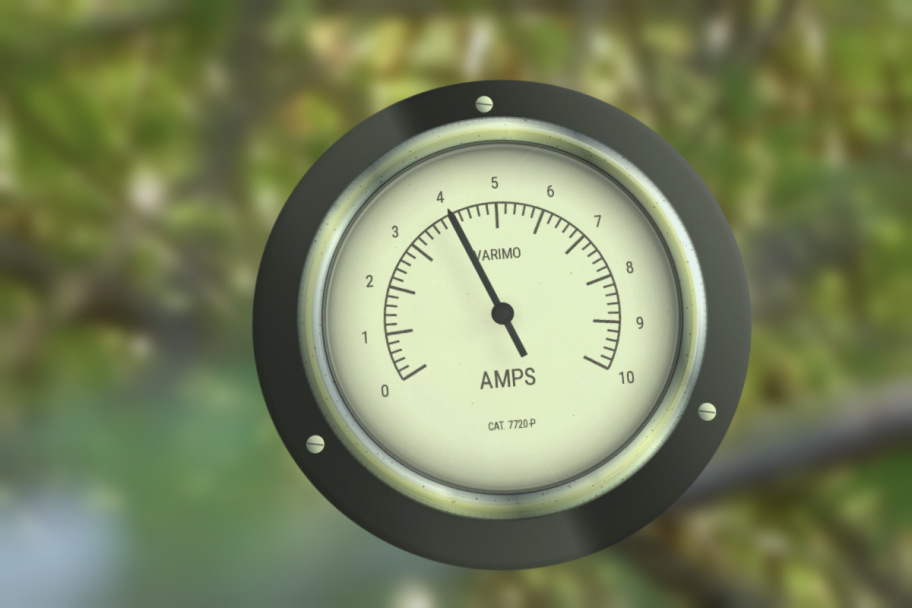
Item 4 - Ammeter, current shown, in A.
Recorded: 4 A
